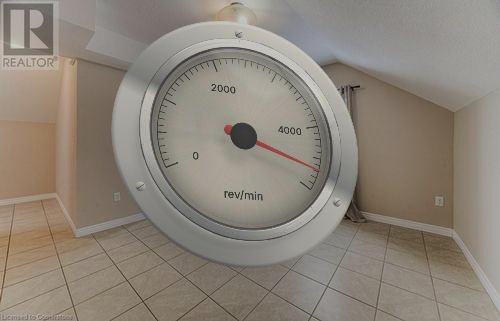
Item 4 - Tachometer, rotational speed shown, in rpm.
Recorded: 4700 rpm
